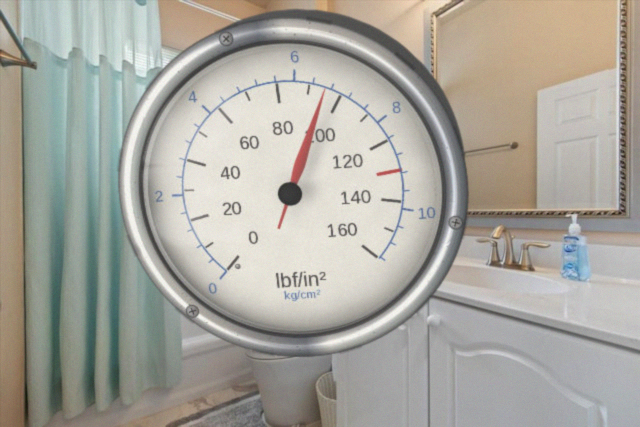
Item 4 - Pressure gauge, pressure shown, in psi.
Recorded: 95 psi
